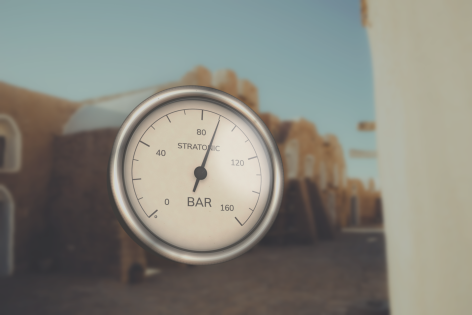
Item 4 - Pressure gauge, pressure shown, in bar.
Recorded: 90 bar
